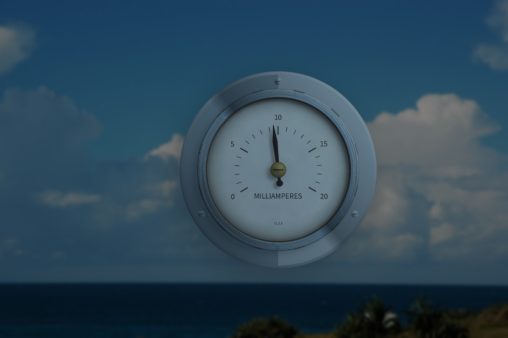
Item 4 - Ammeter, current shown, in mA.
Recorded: 9.5 mA
